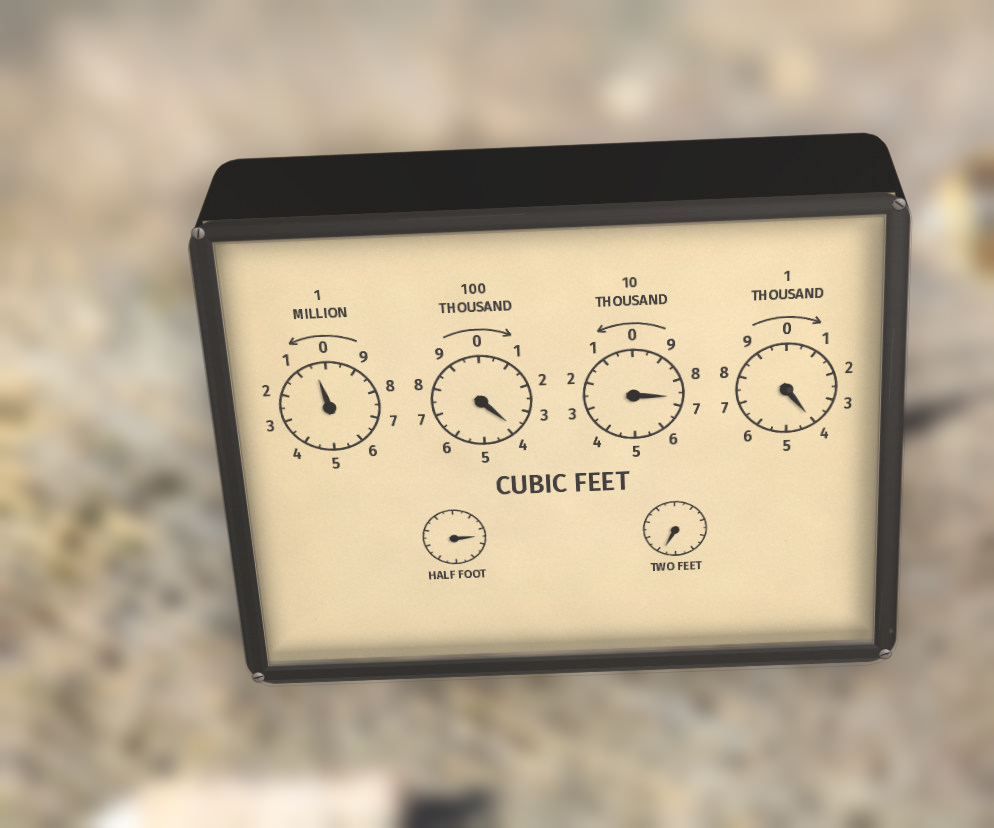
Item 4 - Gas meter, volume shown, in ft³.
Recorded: 37400 ft³
